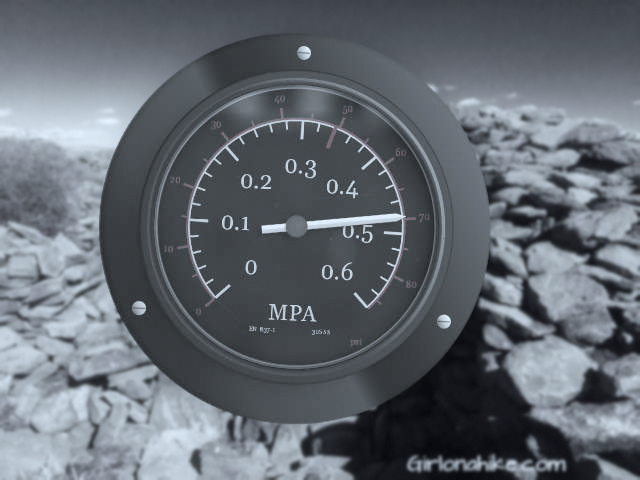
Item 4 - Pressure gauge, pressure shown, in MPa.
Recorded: 0.48 MPa
